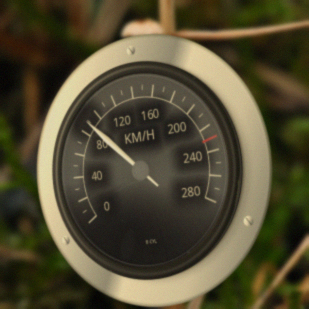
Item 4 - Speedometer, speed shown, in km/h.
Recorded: 90 km/h
